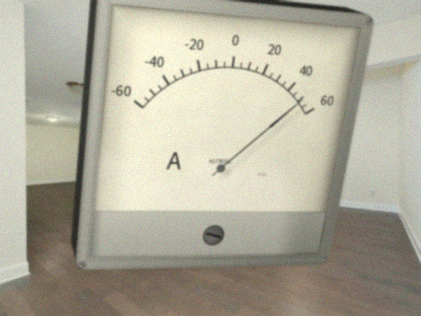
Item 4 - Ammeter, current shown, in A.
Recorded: 50 A
